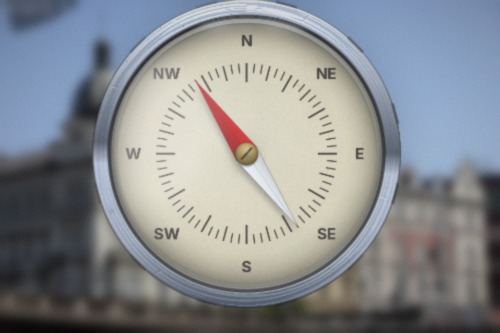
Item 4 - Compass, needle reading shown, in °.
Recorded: 325 °
